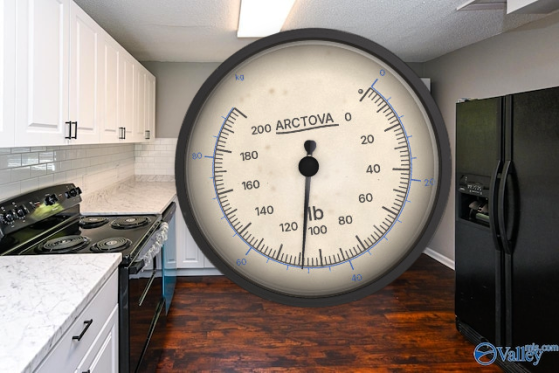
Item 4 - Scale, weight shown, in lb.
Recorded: 108 lb
